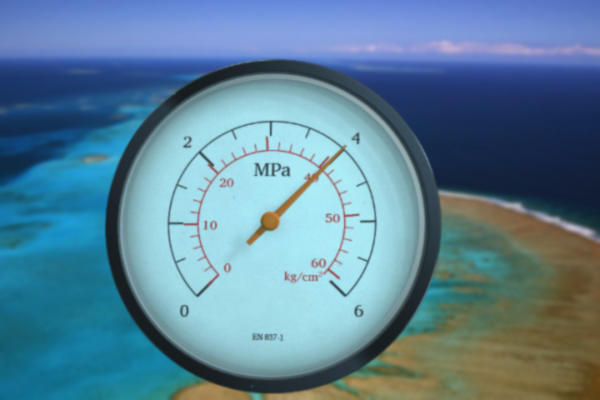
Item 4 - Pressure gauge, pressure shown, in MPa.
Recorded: 4 MPa
